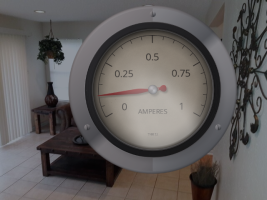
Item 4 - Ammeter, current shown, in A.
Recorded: 0.1 A
